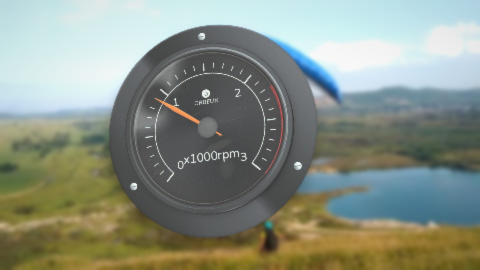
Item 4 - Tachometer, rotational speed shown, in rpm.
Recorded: 900 rpm
